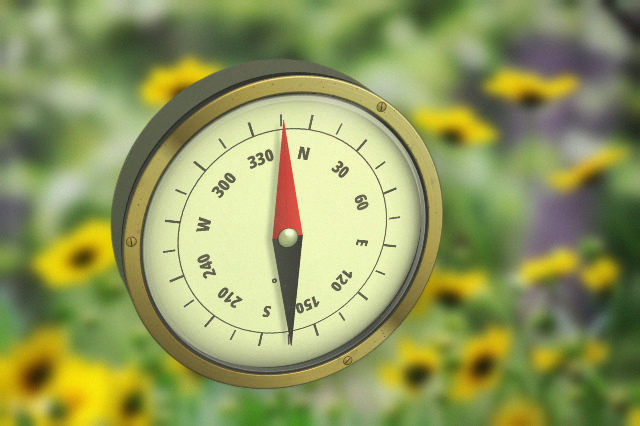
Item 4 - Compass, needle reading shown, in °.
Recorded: 345 °
